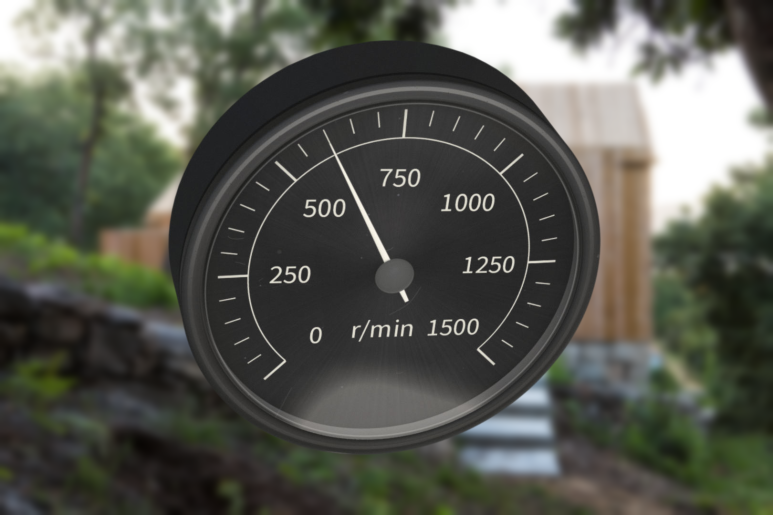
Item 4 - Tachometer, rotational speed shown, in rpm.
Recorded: 600 rpm
